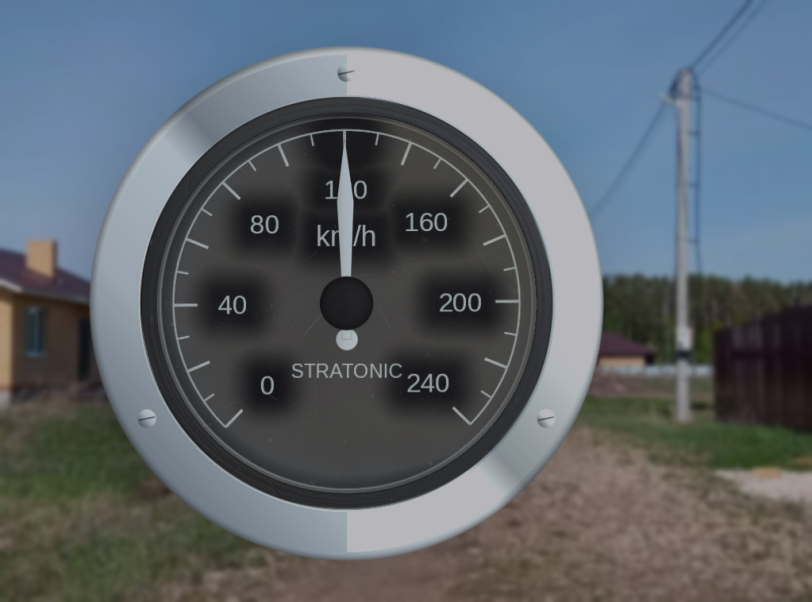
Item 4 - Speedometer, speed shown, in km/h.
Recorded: 120 km/h
